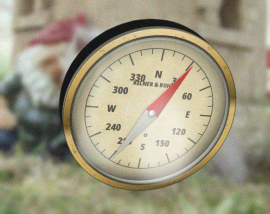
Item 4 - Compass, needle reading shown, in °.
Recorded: 30 °
